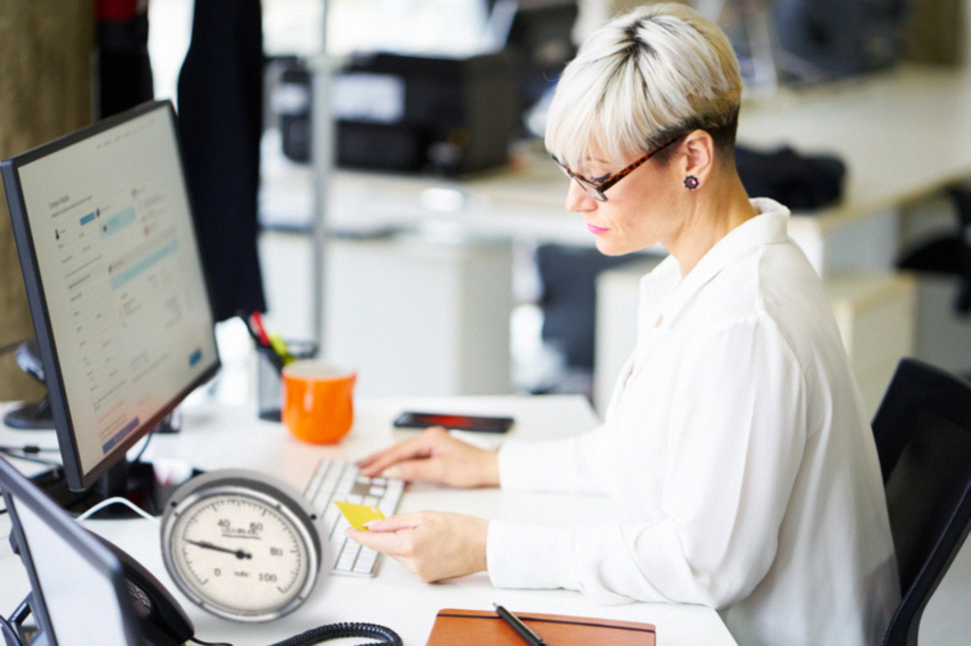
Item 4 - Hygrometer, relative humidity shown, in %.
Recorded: 20 %
